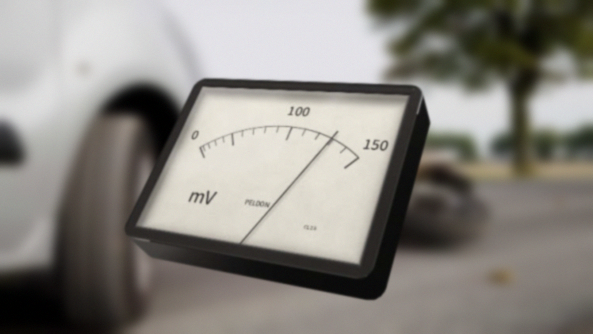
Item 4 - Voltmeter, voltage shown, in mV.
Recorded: 130 mV
